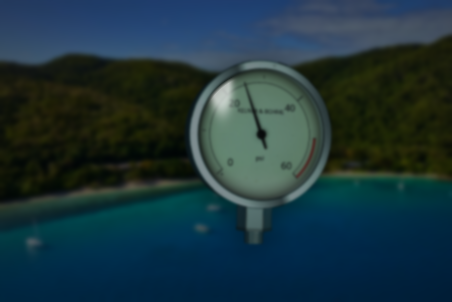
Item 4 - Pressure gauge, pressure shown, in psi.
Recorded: 25 psi
